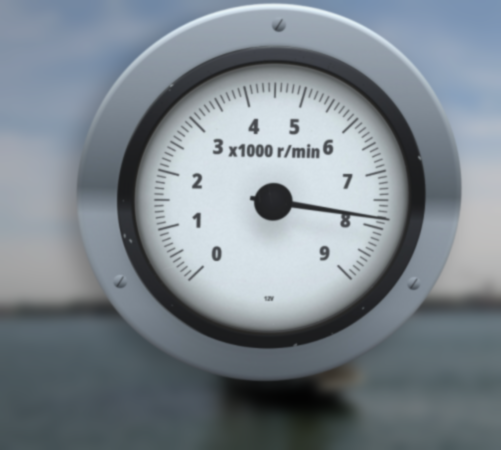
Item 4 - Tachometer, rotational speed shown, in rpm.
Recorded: 7800 rpm
